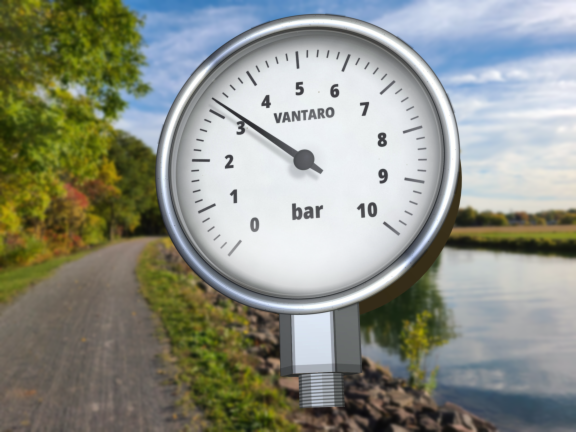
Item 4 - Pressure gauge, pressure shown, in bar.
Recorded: 3.2 bar
